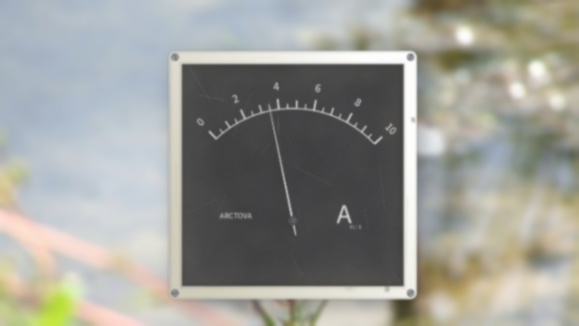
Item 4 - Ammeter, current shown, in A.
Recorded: 3.5 A
